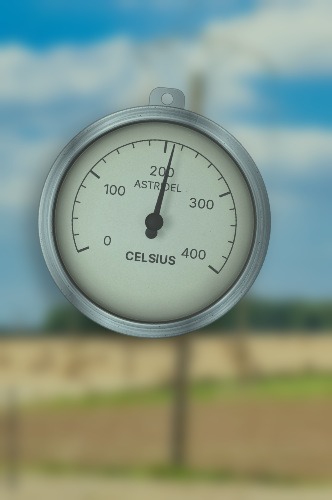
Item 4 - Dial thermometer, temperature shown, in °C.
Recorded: 210 °C
